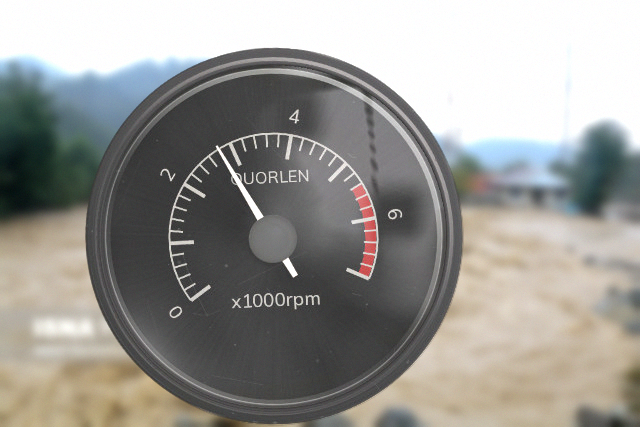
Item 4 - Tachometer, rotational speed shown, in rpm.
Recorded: 2800 rpm
